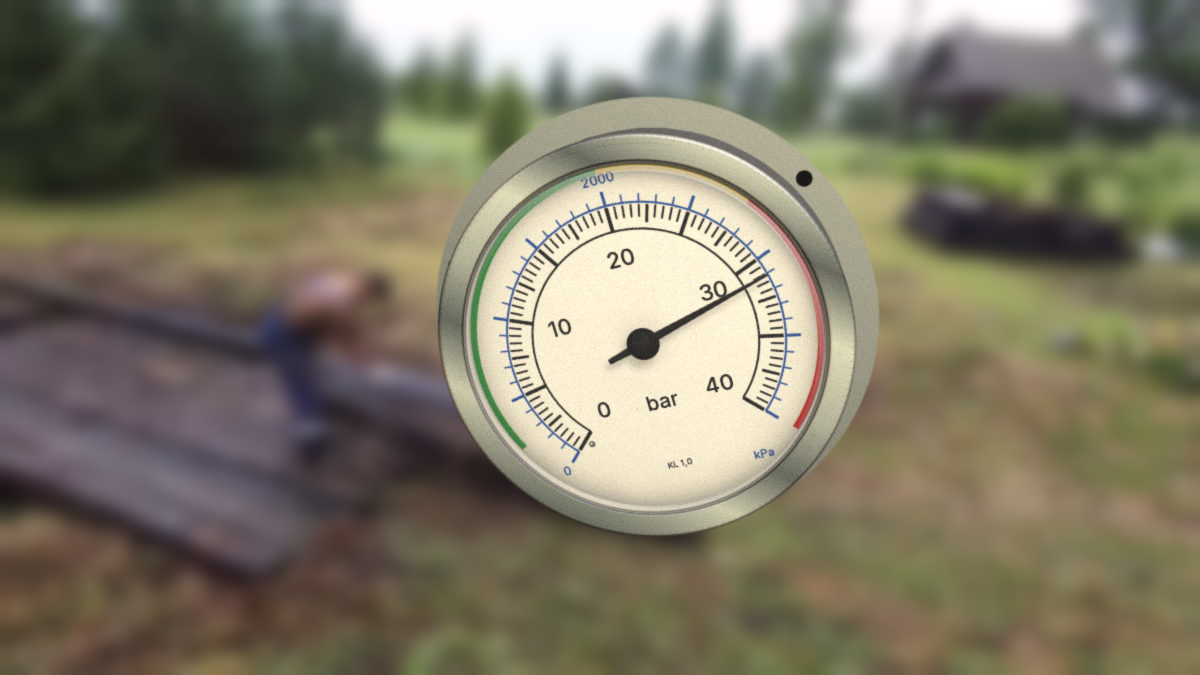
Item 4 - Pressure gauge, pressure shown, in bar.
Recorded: 31 bar
